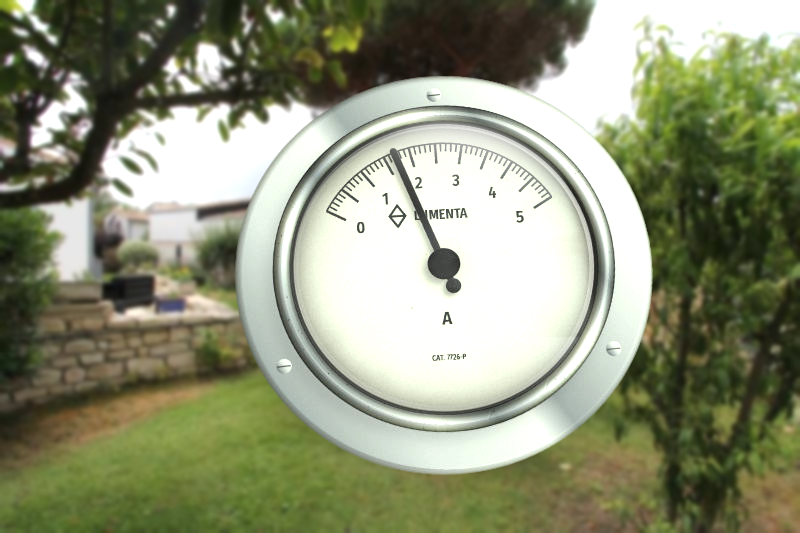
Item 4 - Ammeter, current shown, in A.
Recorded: 1.7 A
